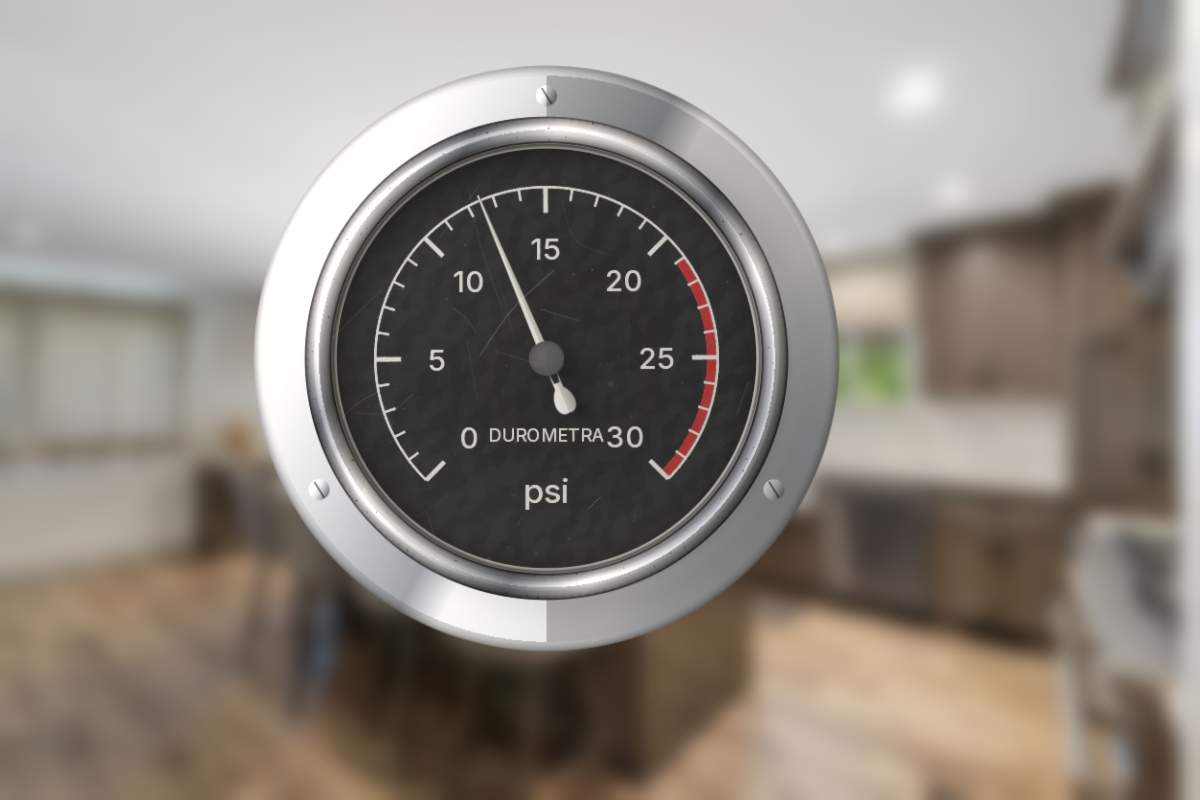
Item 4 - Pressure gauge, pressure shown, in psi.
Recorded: 12.5 psi
